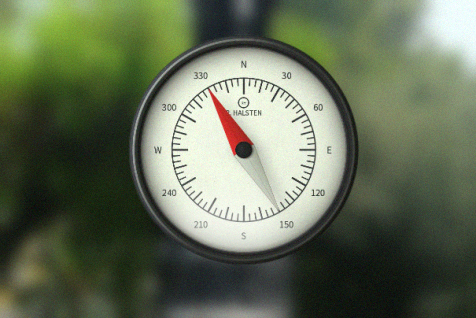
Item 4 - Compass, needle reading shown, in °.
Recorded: 330 °
